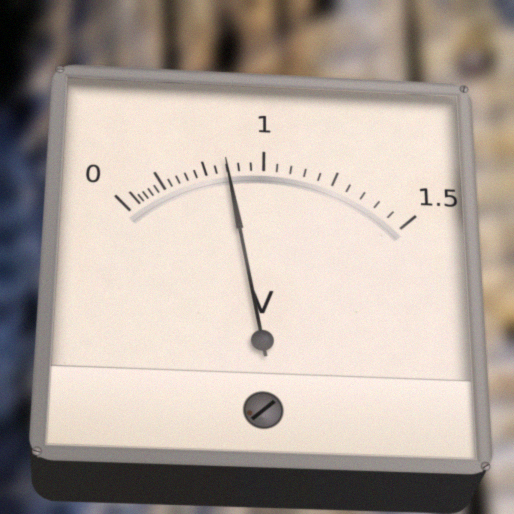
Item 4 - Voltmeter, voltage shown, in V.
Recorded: 0.85 V
